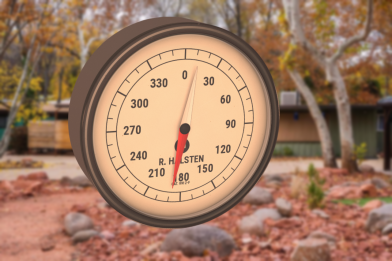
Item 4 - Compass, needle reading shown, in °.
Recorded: 190 °
